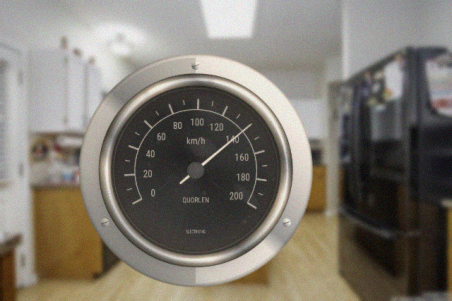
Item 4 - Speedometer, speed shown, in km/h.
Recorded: 140 km/h
